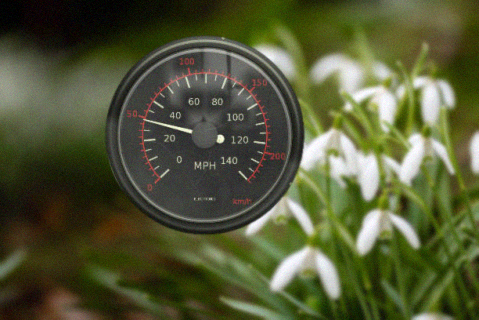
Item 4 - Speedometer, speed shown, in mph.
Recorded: 30 mph
